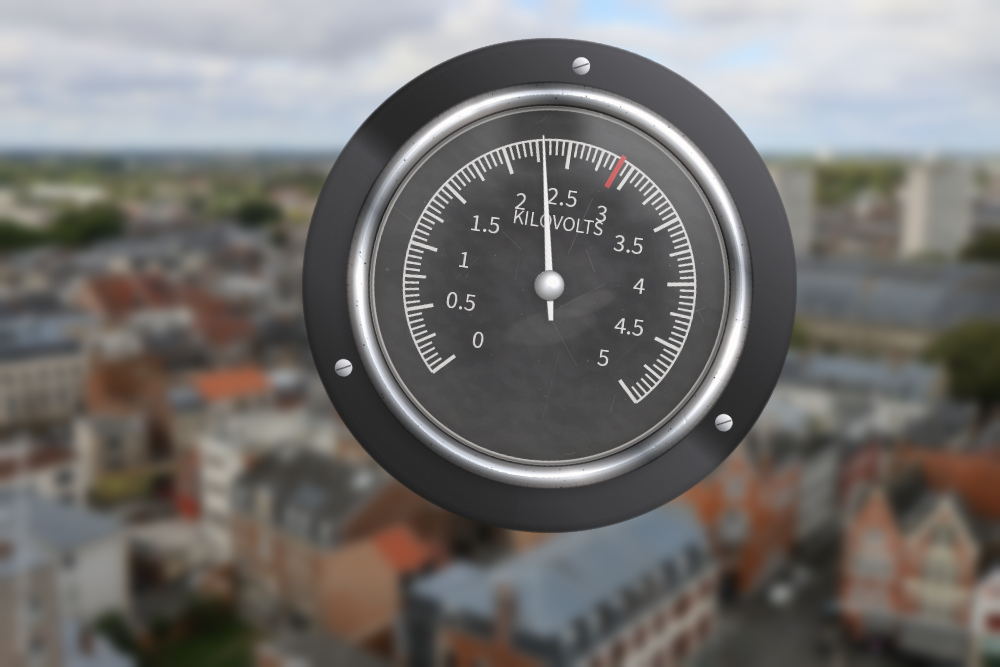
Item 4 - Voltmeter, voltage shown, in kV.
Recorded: 2.3 kV
